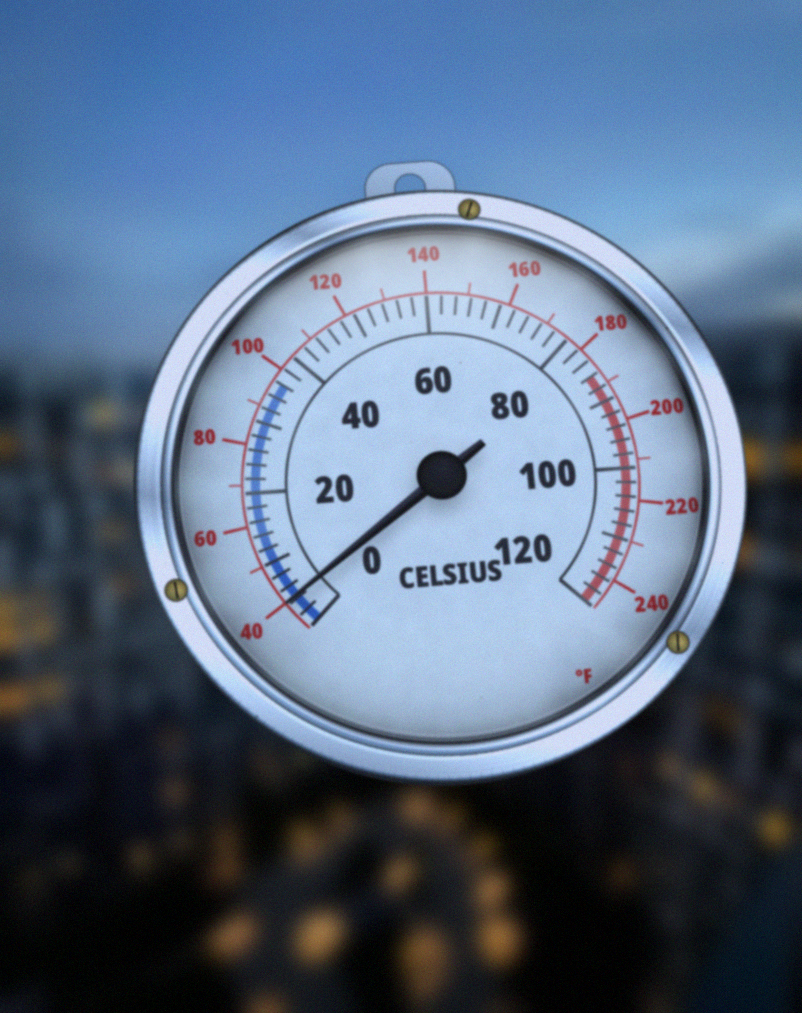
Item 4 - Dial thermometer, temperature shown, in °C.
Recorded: 4 °C
